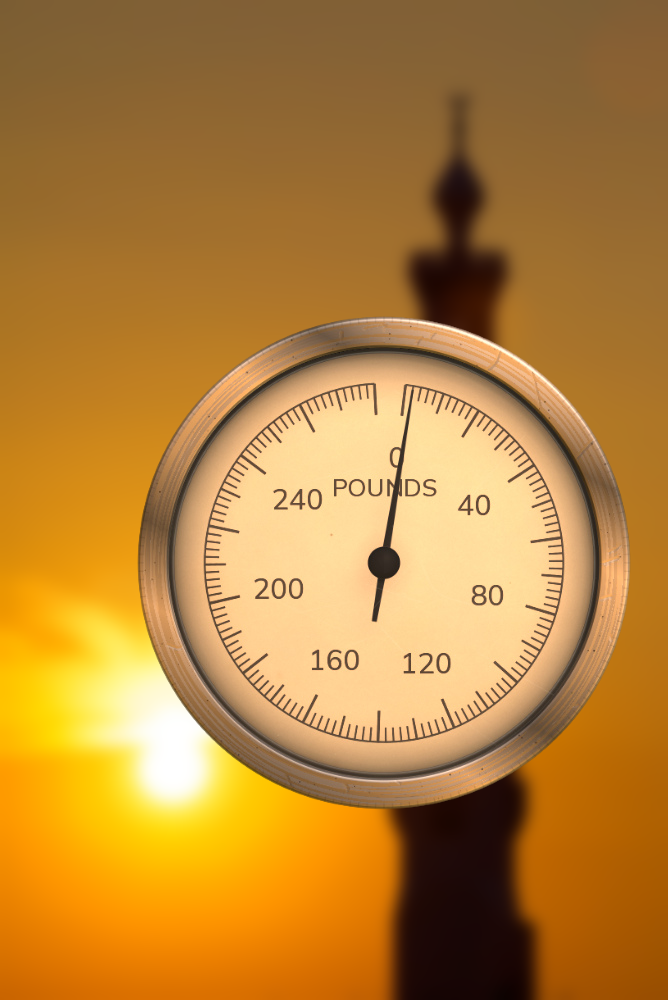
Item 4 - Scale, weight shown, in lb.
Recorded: 2 lb
